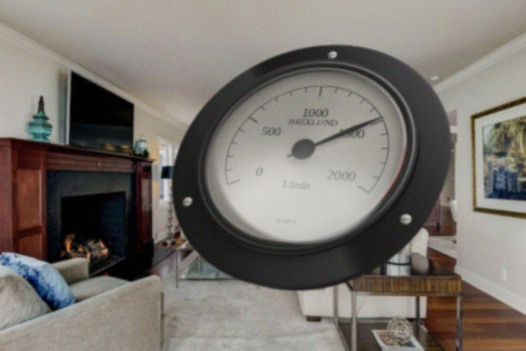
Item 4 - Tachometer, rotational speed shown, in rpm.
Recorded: 1500 rpm
